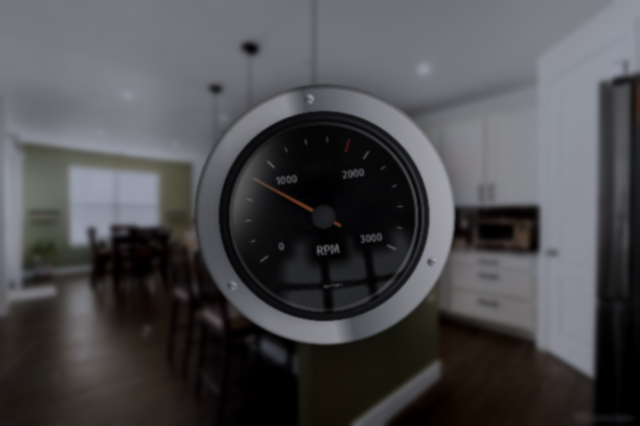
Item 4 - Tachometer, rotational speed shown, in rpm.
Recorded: 800 rpm
